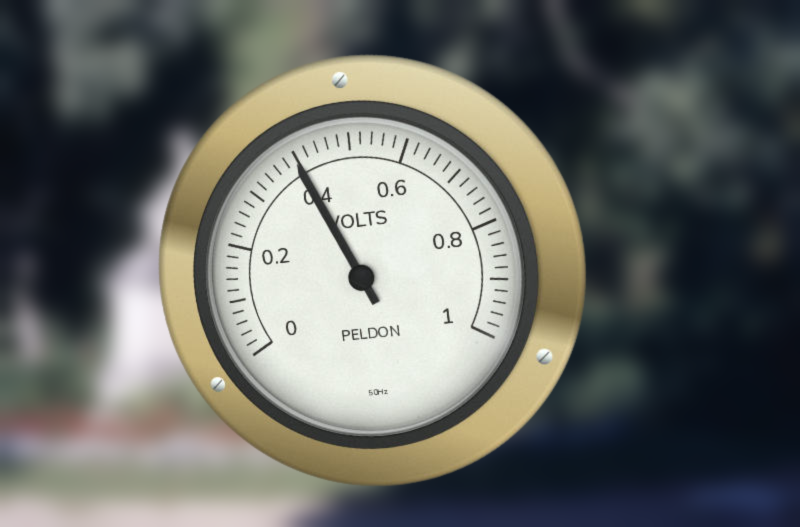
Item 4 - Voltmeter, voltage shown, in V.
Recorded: 0.4 V
